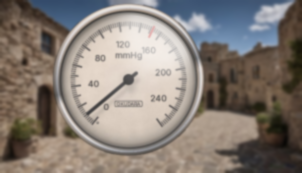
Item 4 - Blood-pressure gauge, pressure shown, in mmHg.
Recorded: 10 mmHg
